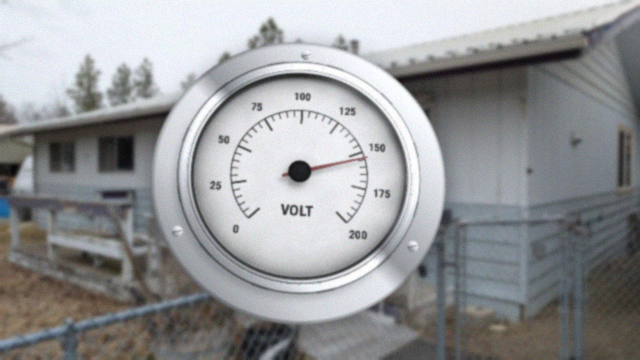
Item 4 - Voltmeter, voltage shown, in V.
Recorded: 155 V
